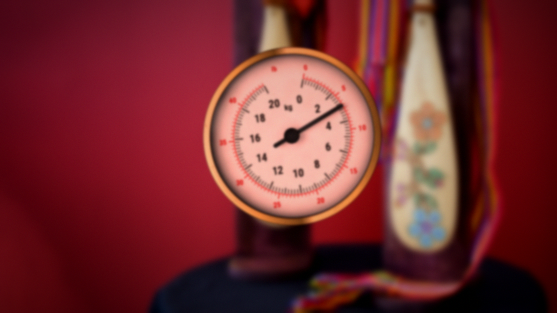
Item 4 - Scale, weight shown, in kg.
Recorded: 3 kg
